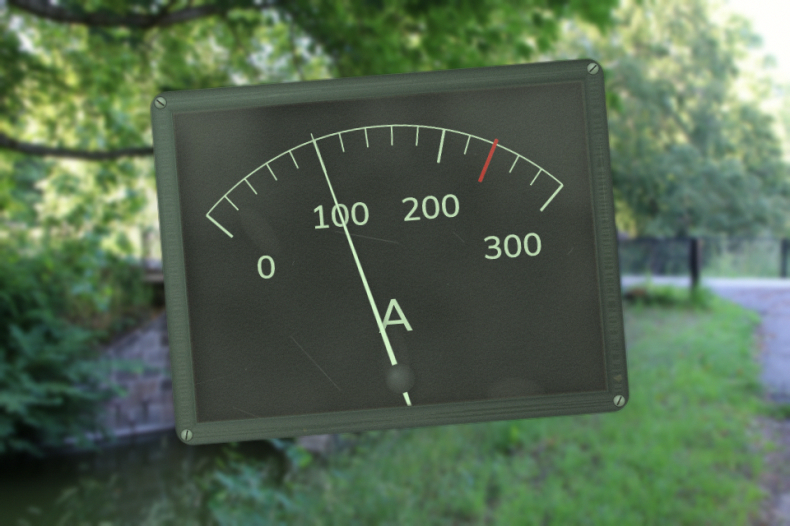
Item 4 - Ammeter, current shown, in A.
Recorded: 100 A
